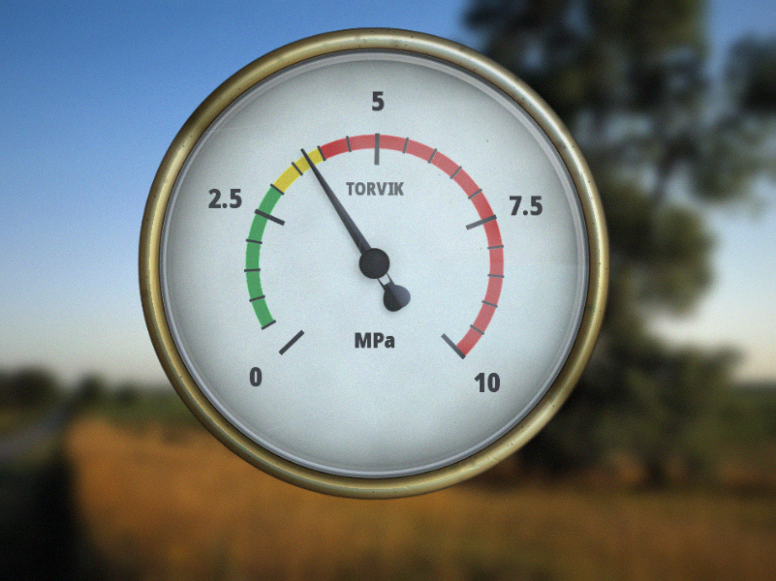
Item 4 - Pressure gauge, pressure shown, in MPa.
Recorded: 3.75 MPa
